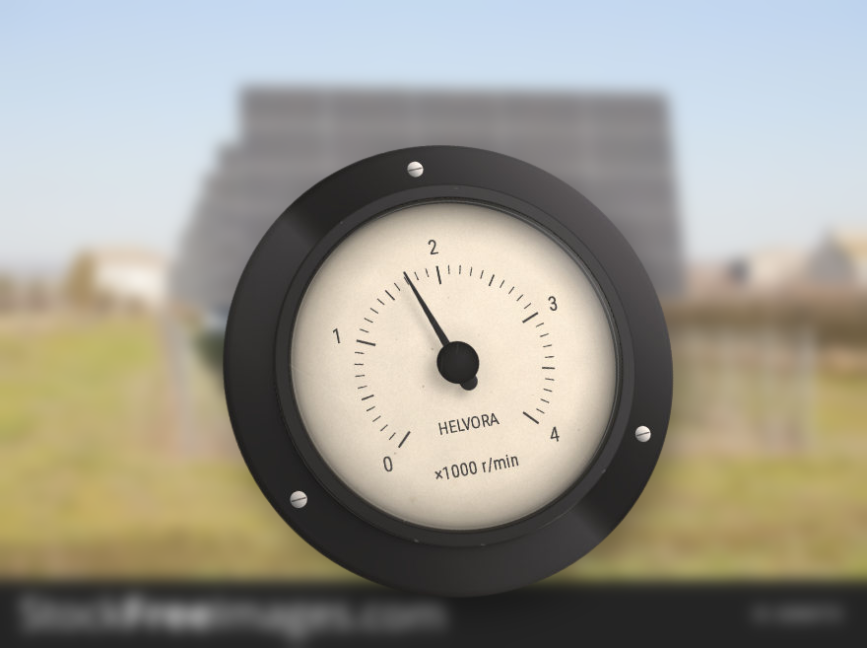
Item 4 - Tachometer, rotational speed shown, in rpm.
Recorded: 1700 rpm
